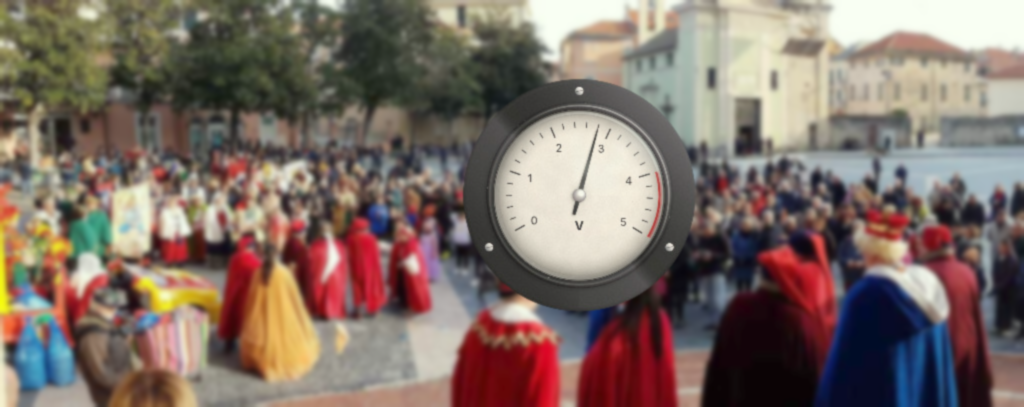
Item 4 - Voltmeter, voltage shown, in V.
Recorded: 2.8 V
